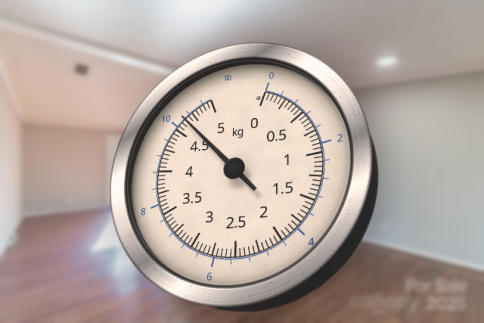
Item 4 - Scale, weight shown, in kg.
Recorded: 4.65 kg
